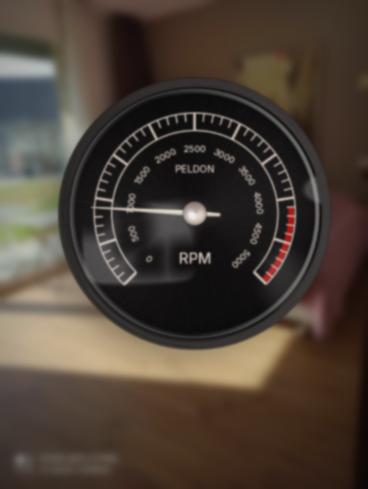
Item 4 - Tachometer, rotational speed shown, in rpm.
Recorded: 900 rpm
